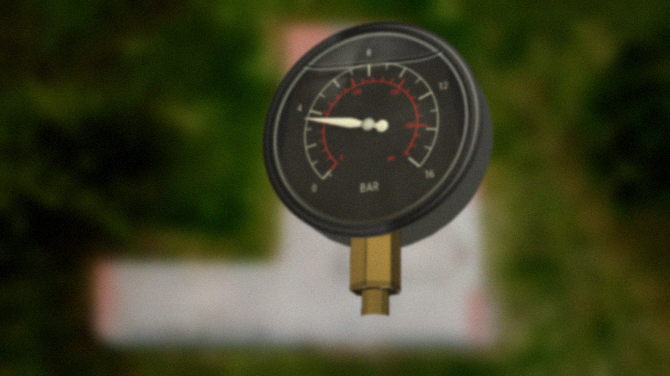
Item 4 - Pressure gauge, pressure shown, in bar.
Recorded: 3.5 bar
